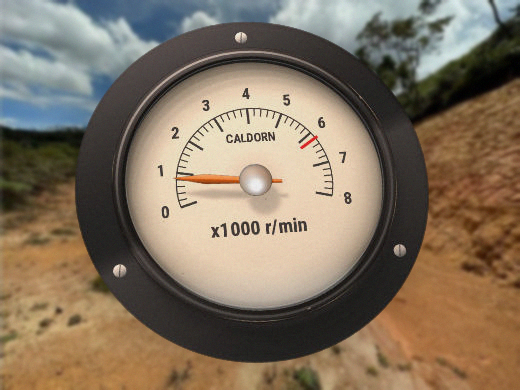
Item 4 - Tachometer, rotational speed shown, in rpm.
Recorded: 800 rpm
